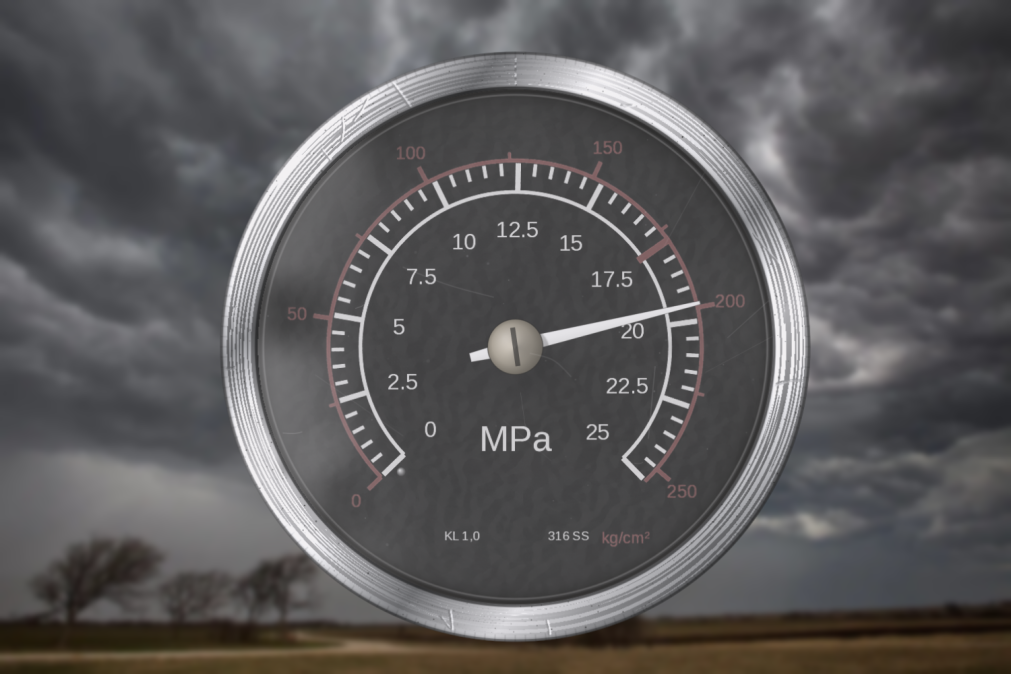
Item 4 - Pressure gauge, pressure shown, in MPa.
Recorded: 19.5 MPa
